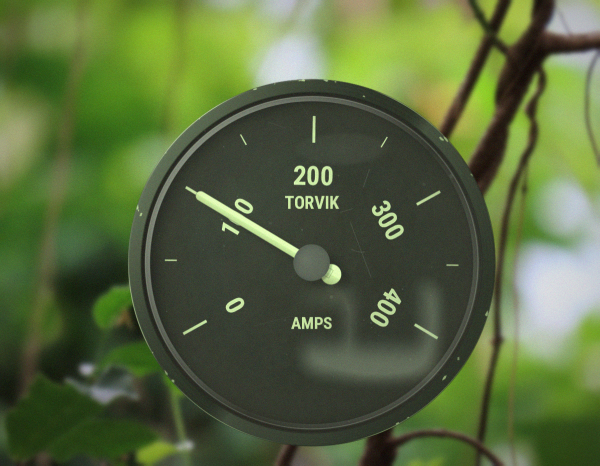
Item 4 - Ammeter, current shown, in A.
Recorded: 100 A
